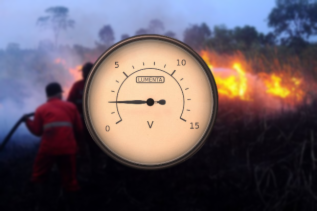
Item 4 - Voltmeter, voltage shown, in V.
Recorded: 2 V
